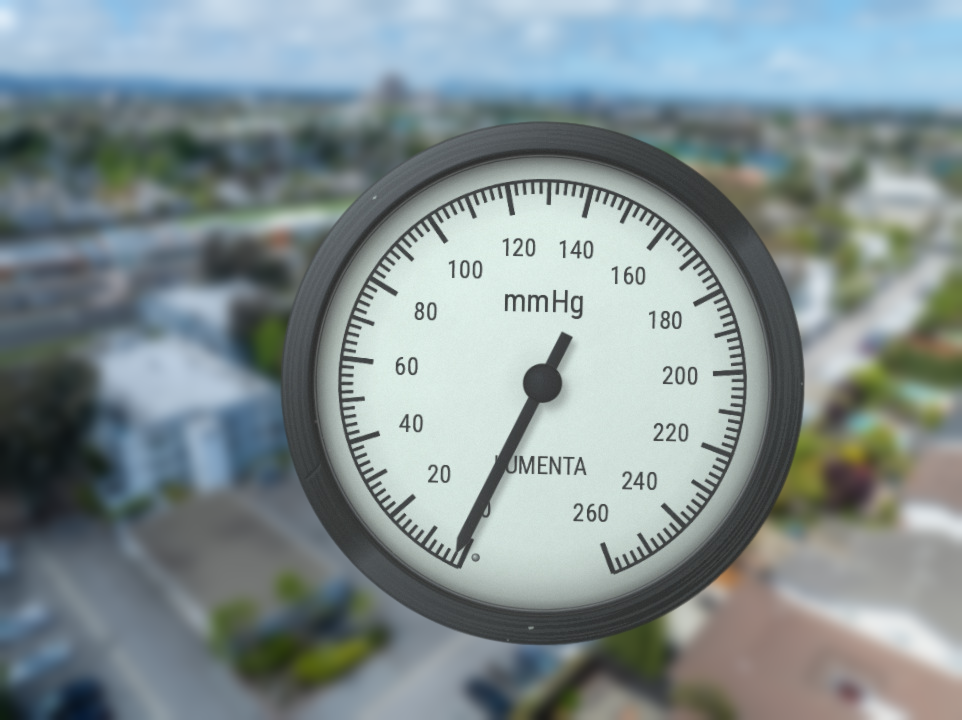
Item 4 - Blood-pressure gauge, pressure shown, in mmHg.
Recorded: 2 mmHg
